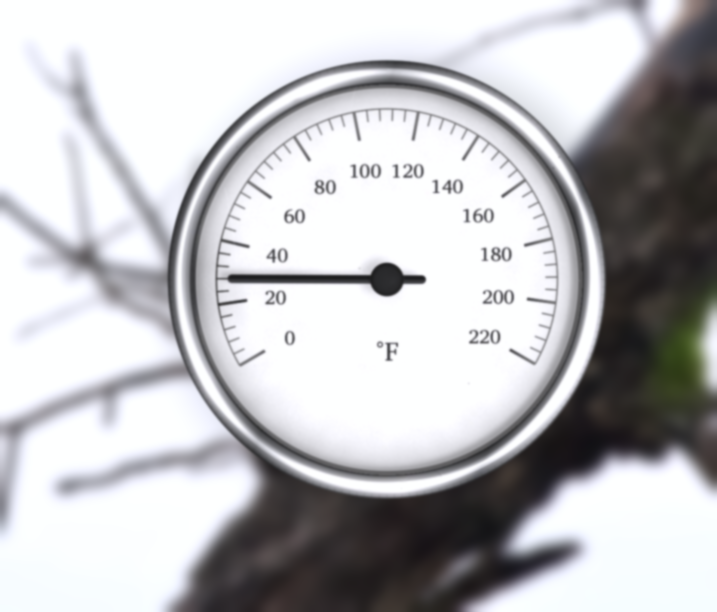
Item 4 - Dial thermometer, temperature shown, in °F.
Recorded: 28 °F
